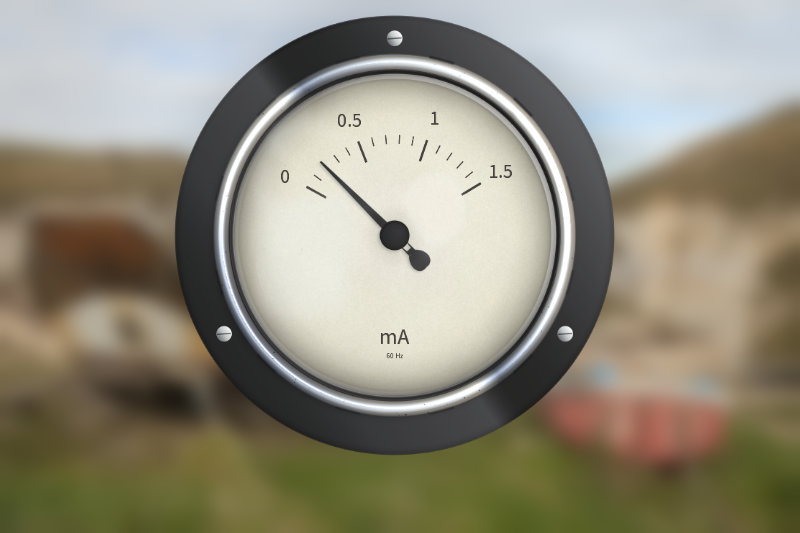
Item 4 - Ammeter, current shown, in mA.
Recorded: 0.2 mA
